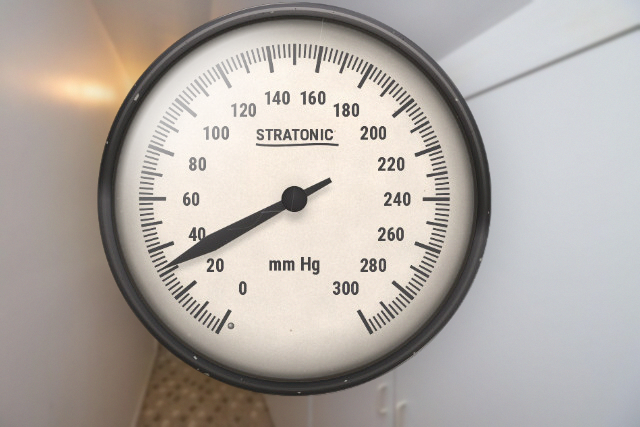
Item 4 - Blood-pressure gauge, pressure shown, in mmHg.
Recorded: 32 mmHg
